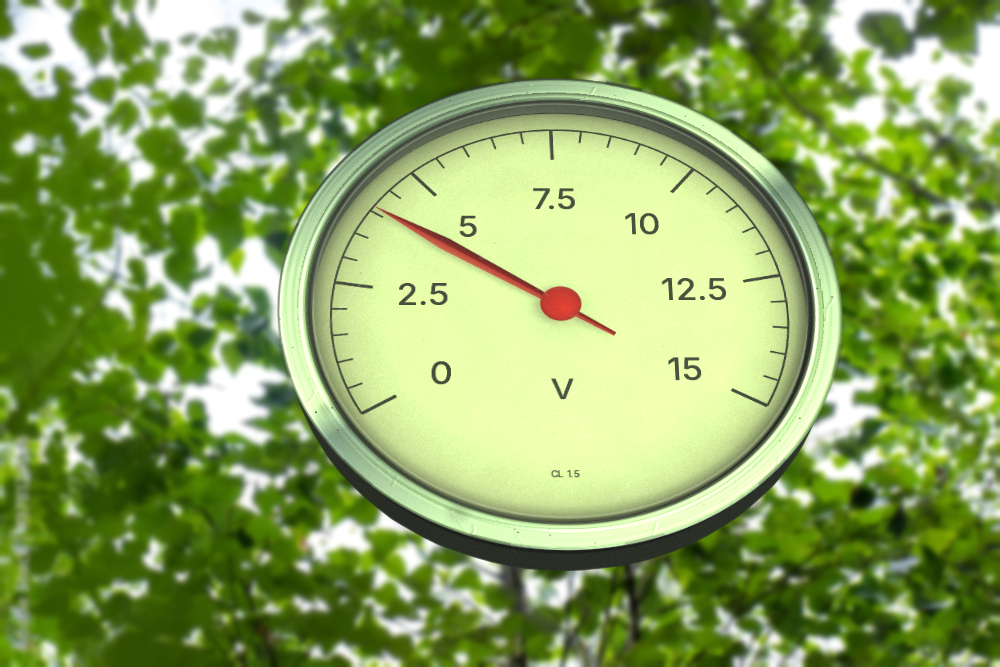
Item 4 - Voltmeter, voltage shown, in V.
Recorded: 4 V
